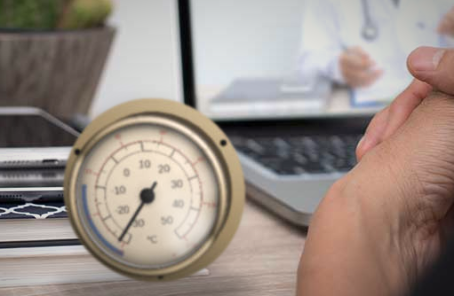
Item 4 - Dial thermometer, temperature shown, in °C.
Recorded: -27.5 °C
